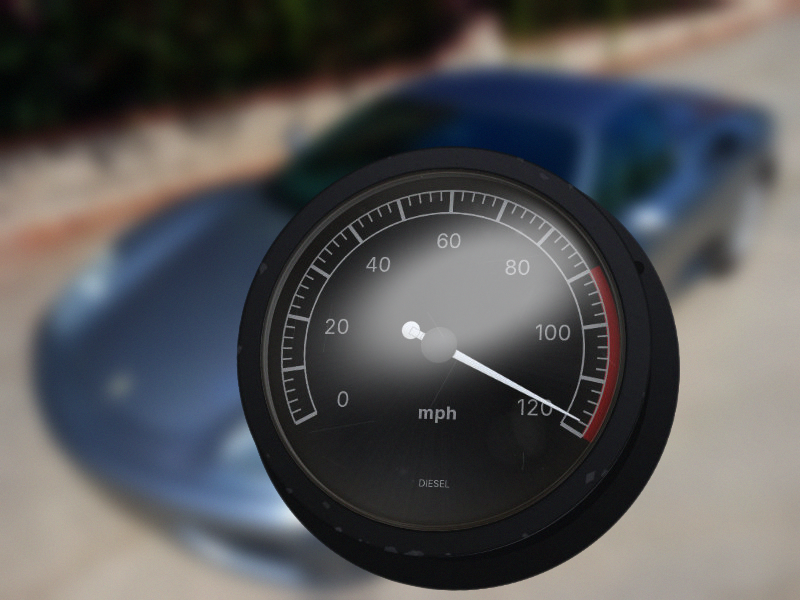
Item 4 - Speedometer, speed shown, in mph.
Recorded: 118 mph
